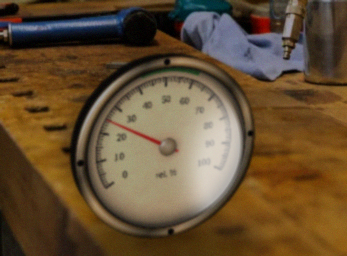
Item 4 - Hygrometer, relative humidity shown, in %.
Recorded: 25 %
